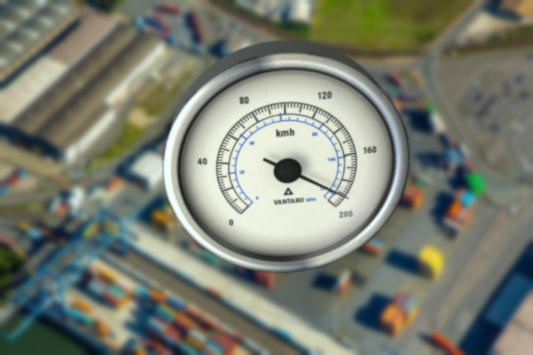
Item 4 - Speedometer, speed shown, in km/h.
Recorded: 190 km/h
